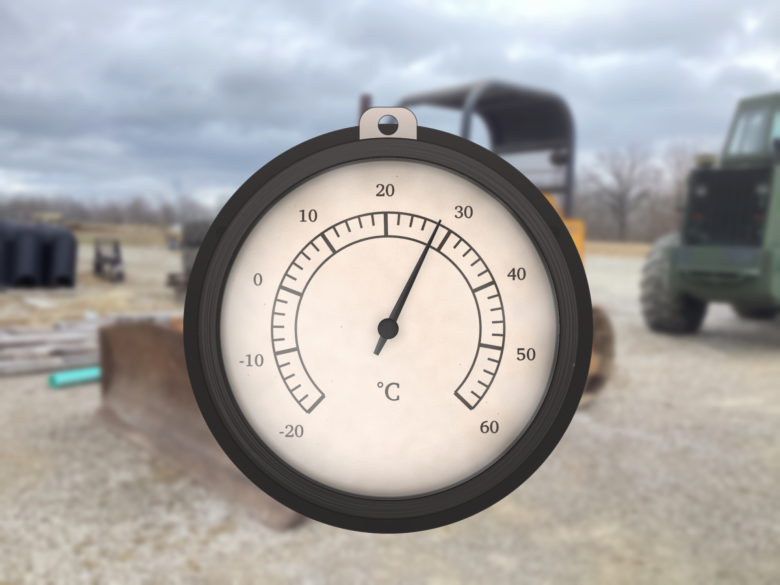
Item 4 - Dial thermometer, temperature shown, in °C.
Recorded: 28 °C
